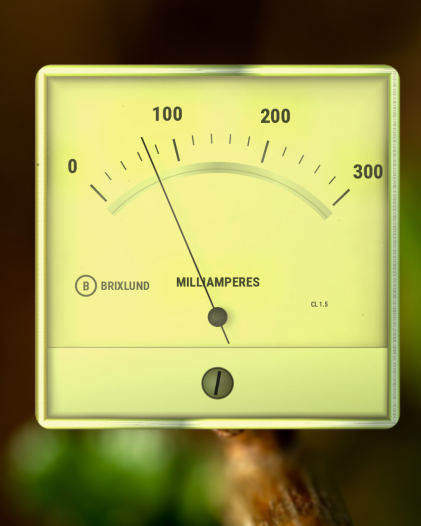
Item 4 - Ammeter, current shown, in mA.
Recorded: 70 mA
